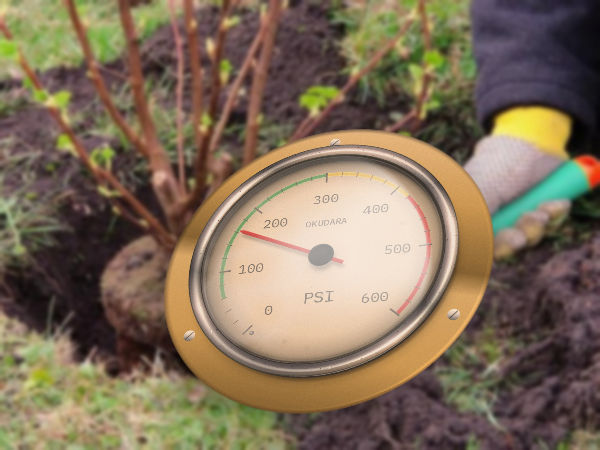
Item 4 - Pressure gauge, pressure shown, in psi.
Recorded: 160 psi
